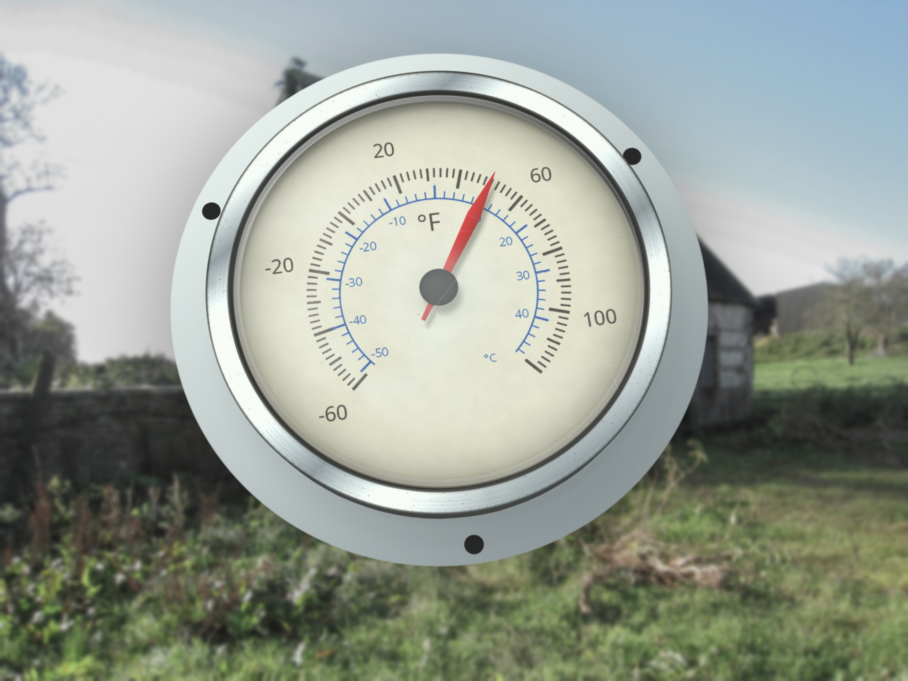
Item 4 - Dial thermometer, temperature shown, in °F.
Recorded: 50 °F
